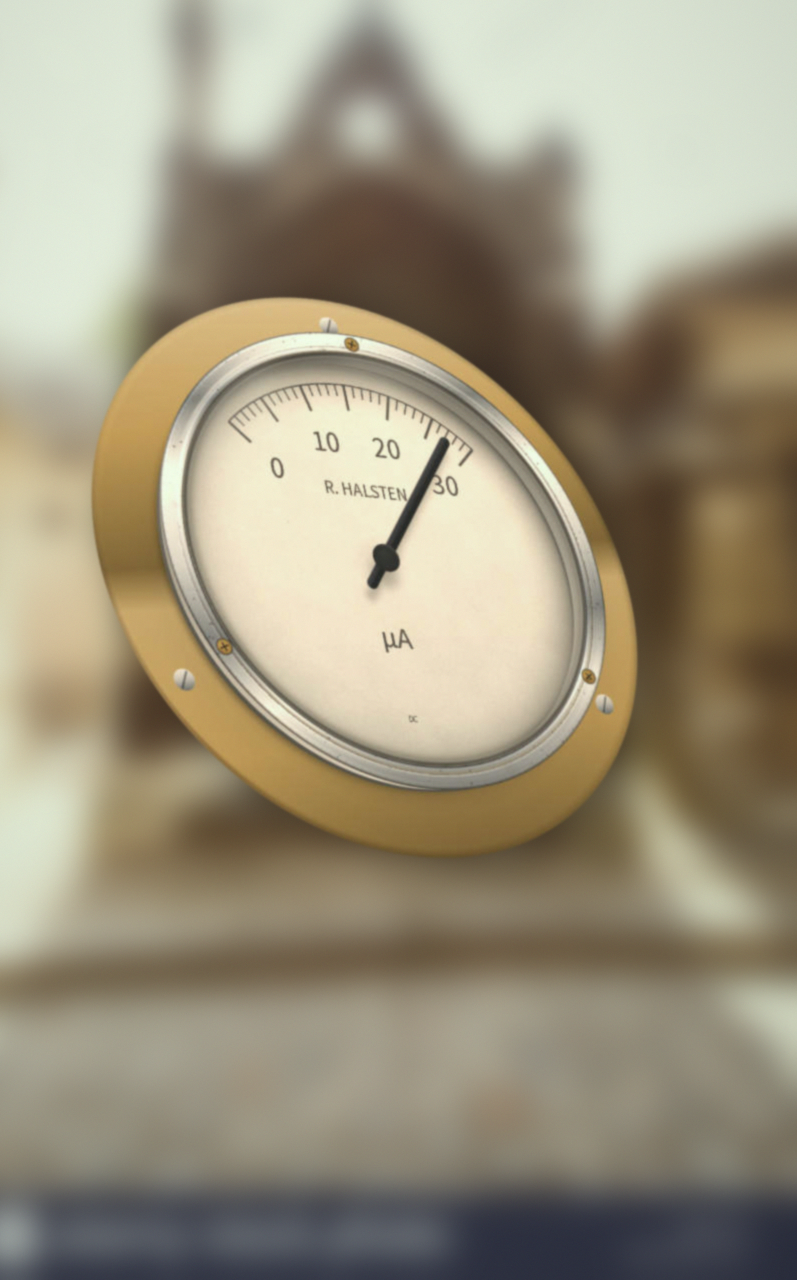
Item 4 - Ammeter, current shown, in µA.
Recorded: 27 µA
